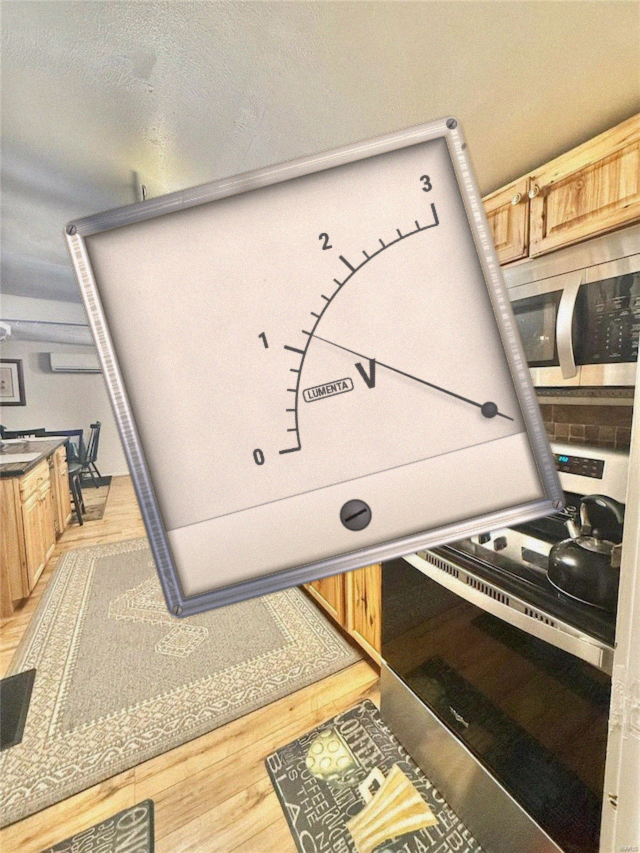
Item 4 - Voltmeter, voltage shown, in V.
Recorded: 1.2 V
